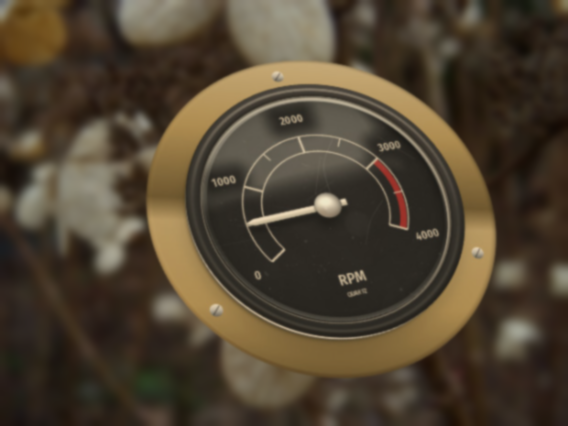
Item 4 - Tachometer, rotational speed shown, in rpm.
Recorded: 500 rpm
